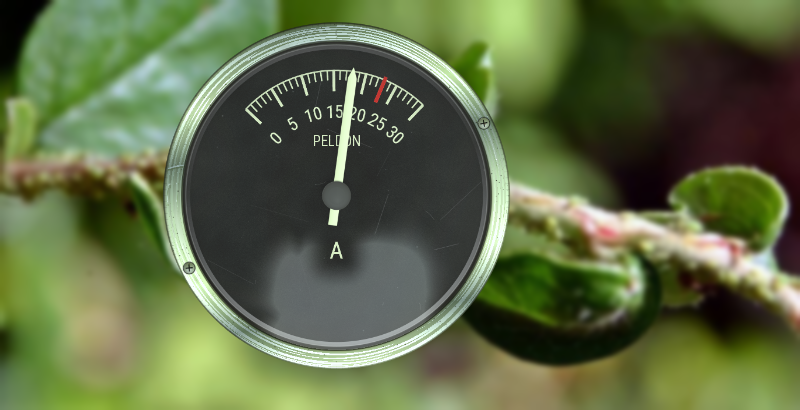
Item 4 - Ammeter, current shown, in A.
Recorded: 18 A
